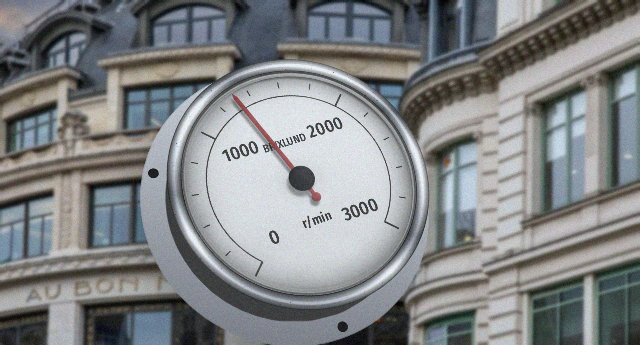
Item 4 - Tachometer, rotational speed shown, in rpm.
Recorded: 1300 rpm
